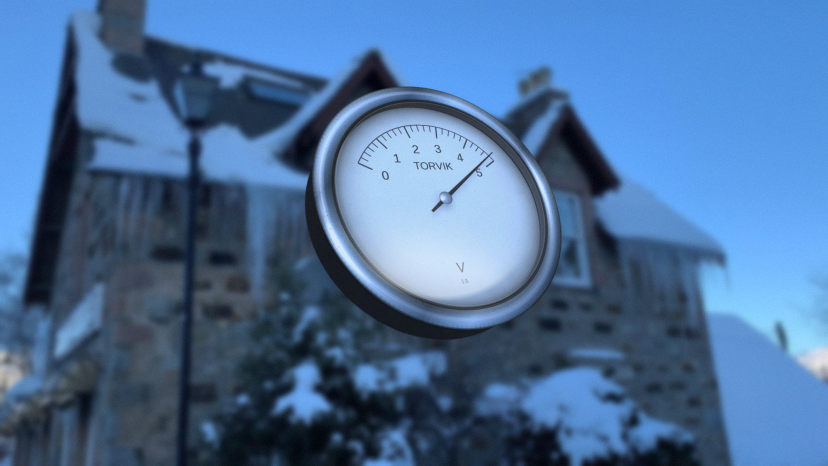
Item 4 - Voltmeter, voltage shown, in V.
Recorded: 4.8 V
